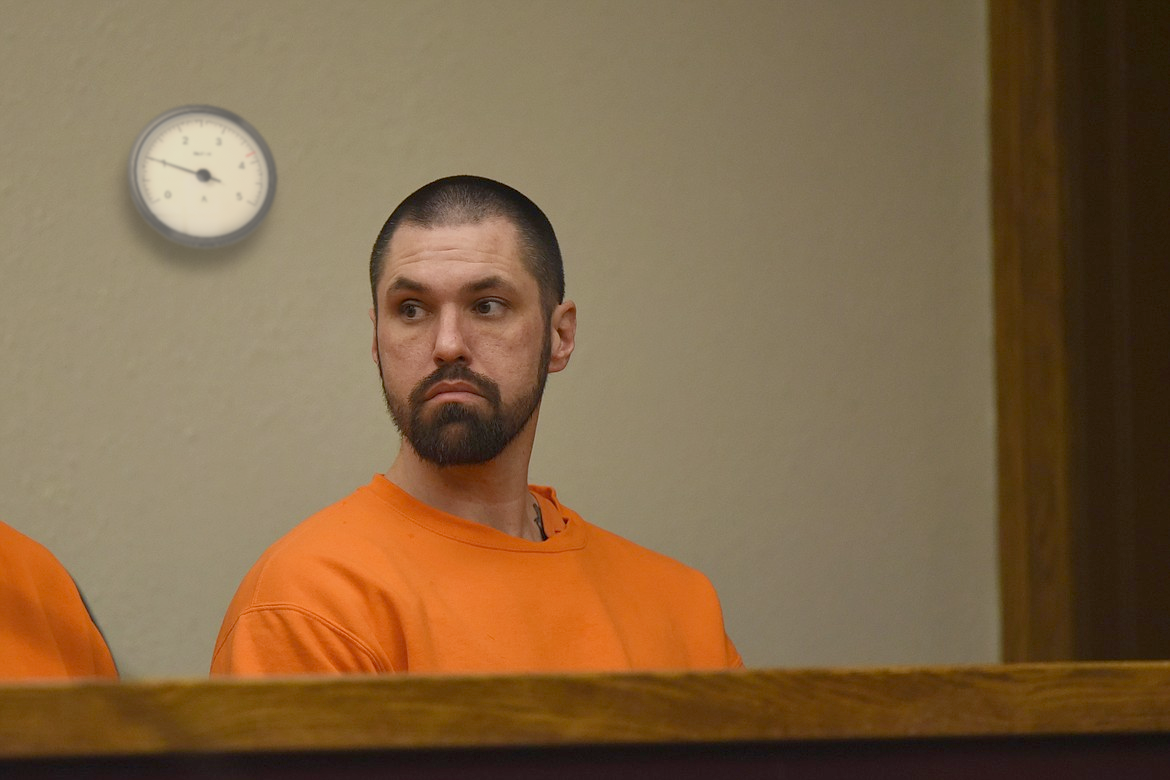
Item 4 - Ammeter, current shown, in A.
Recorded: 1 A
